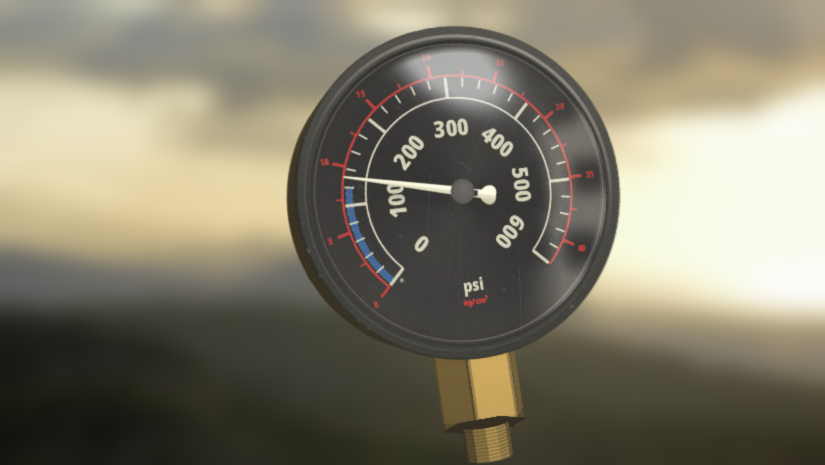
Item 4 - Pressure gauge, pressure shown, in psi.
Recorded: 130 psi
